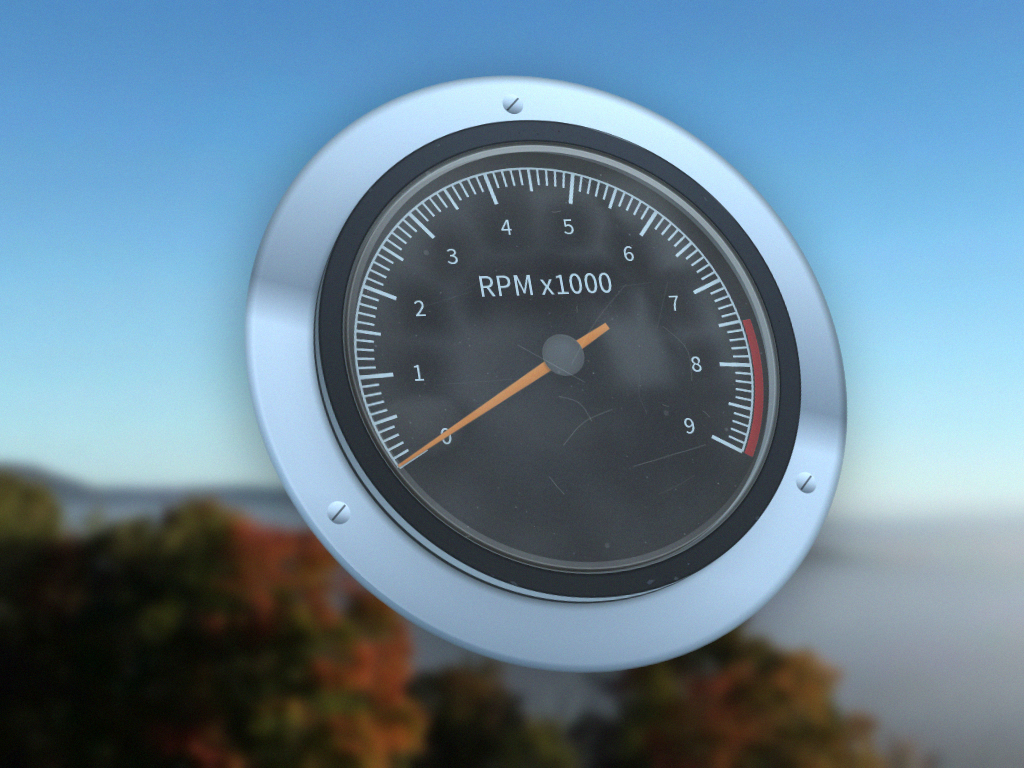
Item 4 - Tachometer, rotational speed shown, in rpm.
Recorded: 0 rpm
